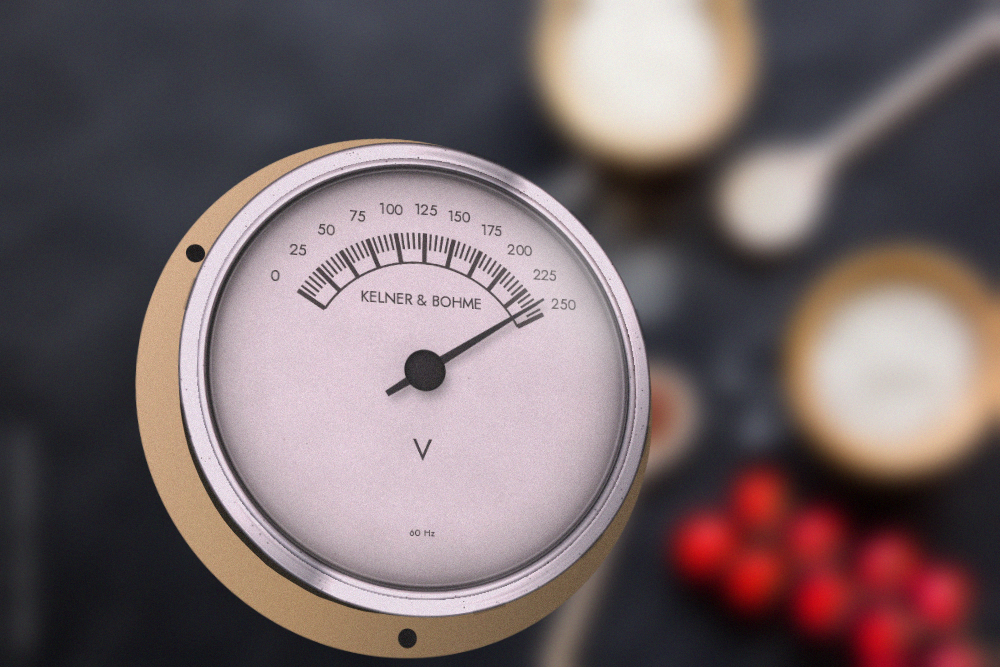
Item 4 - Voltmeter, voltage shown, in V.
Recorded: 240 V
